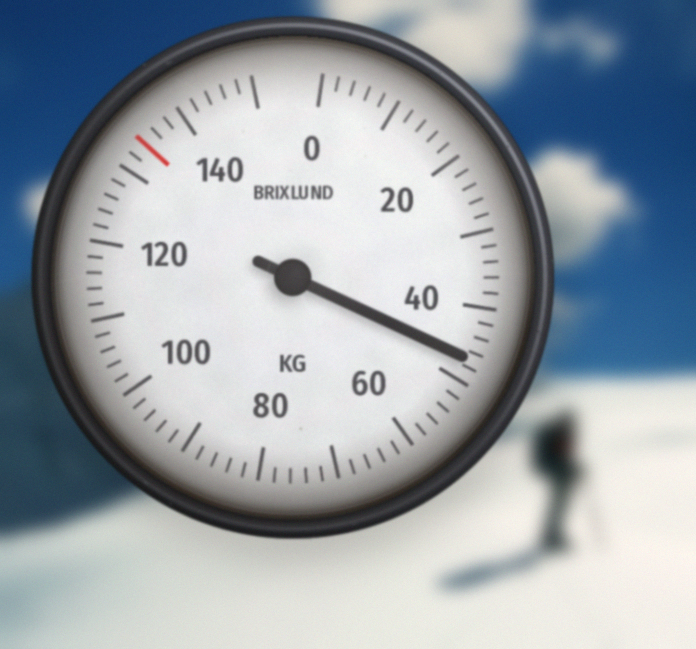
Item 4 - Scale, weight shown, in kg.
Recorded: 47 kg
